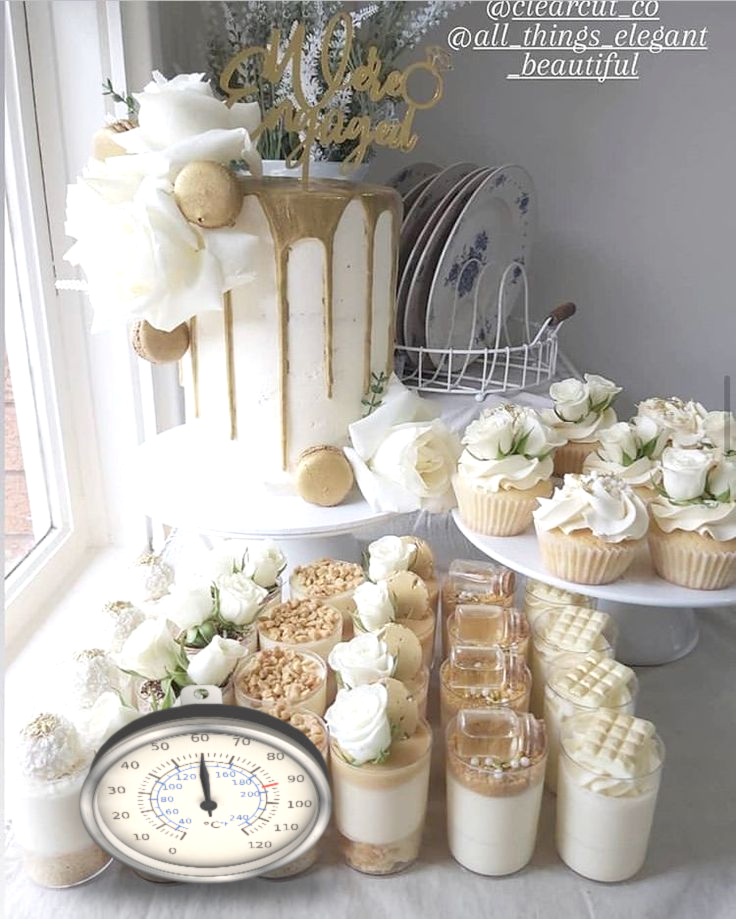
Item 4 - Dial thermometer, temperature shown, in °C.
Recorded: 60 °C
